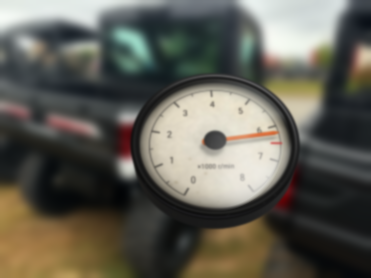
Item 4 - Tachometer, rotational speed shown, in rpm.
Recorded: 6250 rpm
